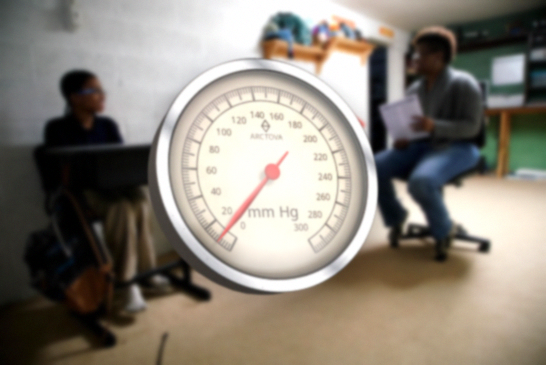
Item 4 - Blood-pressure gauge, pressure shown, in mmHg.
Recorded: 10 mmHg
